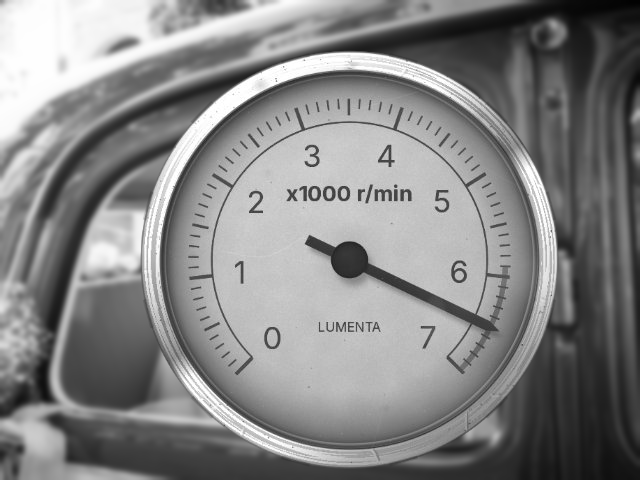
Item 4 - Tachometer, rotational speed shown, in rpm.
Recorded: 6500 rpm
